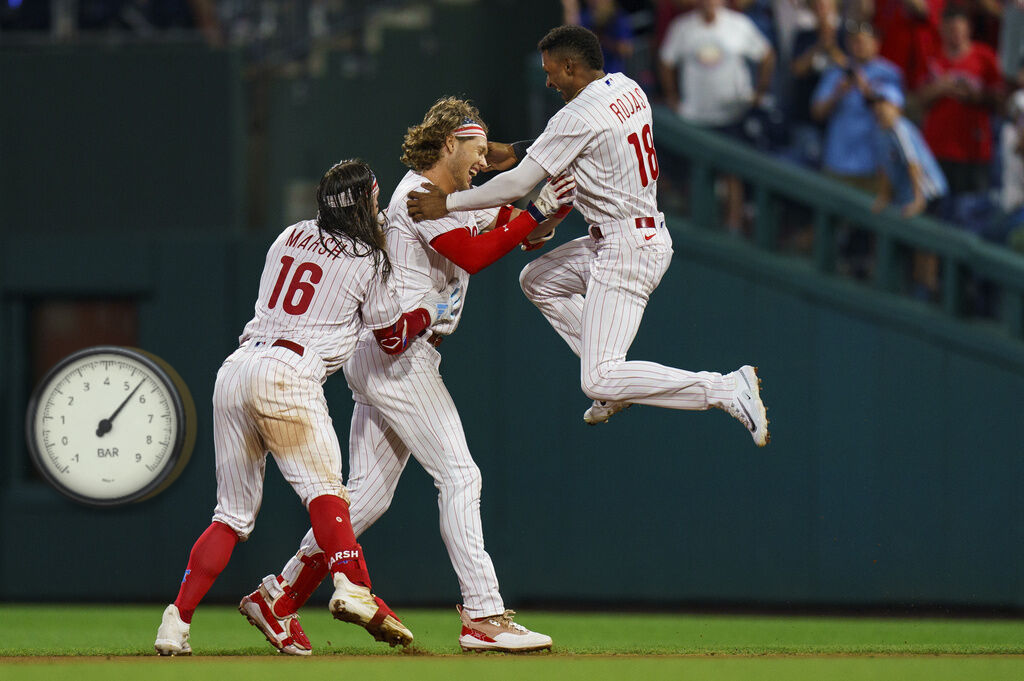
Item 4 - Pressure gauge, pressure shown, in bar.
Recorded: 5.5 bar
